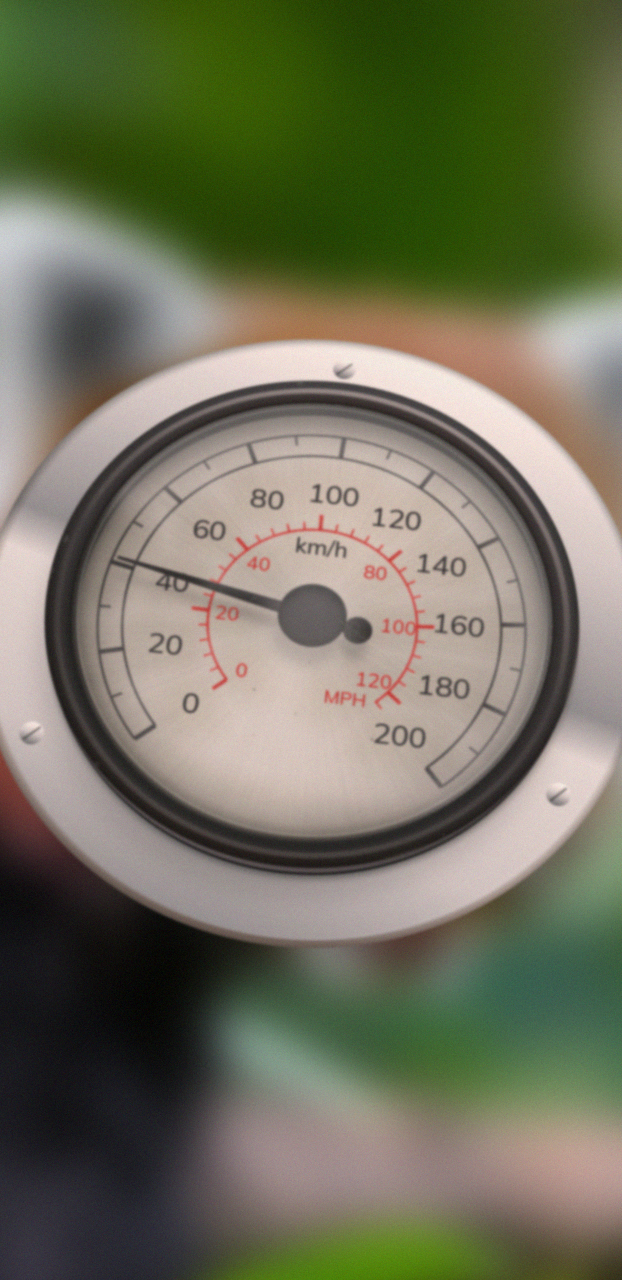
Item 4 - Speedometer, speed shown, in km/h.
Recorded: 40 km/h
